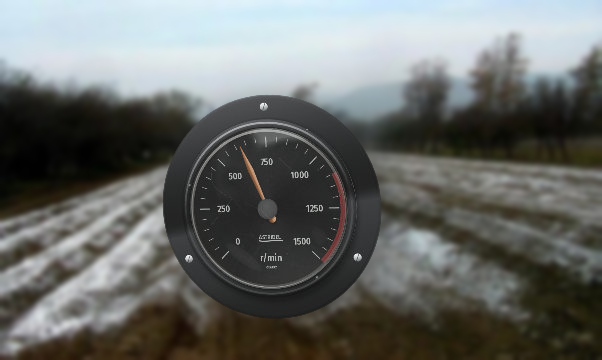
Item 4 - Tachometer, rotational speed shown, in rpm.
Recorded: 625 rpm
